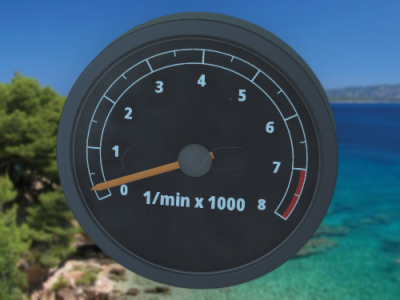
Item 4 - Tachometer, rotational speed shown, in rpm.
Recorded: 250 rpm
